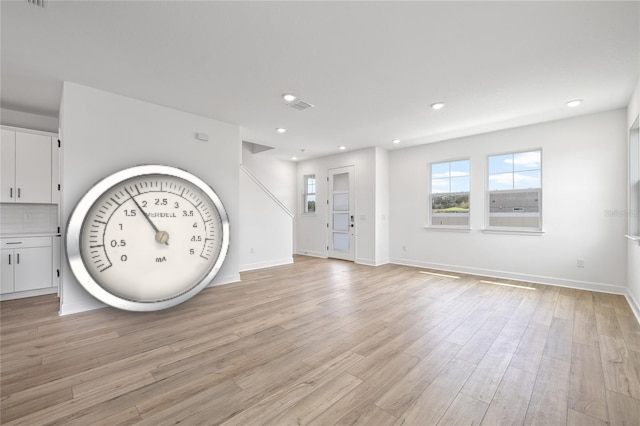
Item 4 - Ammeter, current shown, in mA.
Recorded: 1.8 mA
